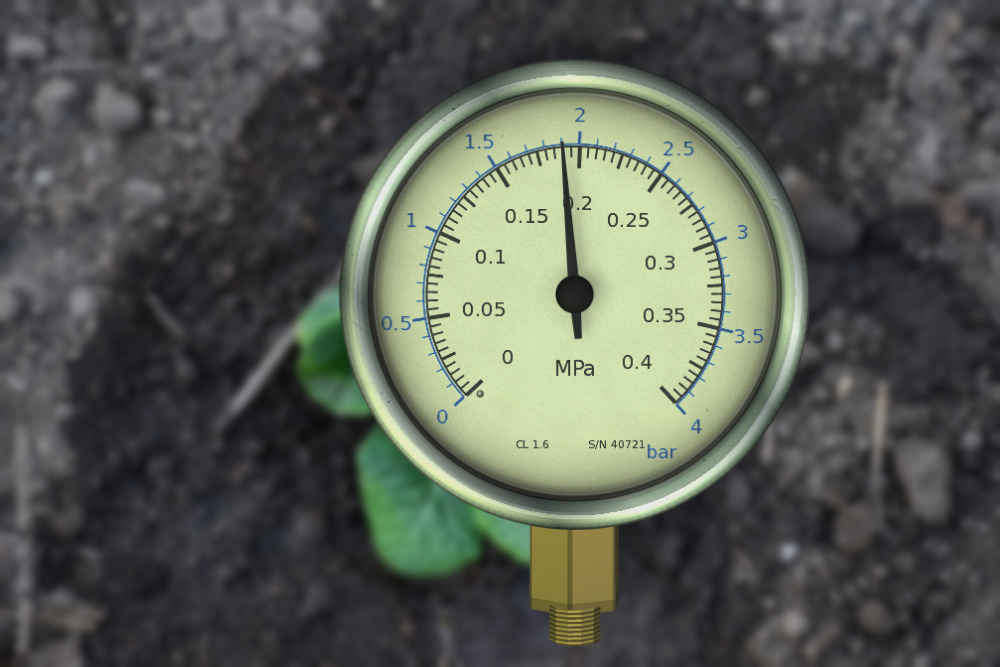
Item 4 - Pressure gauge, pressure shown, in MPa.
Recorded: 0.19 MPa
